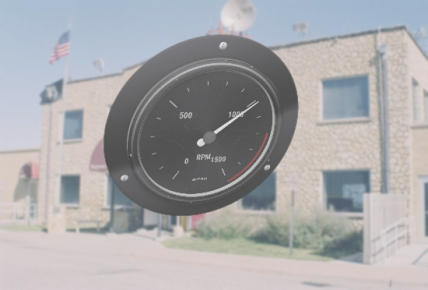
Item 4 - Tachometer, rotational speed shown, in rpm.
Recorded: 1000 rpm
